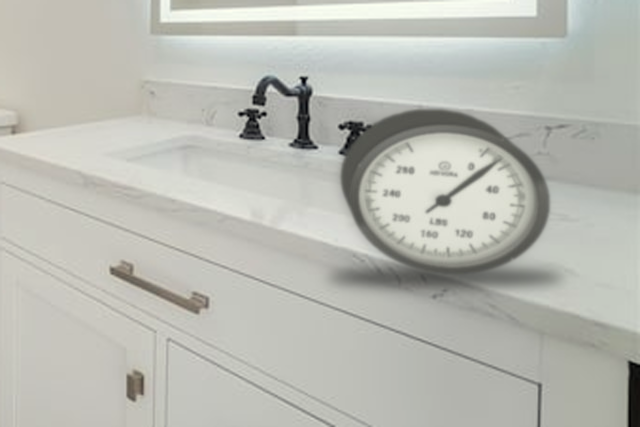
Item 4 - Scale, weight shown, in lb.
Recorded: 10 lb
